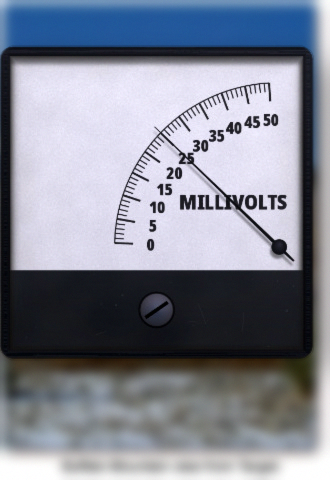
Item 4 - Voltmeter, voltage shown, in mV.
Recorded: 25 mV
